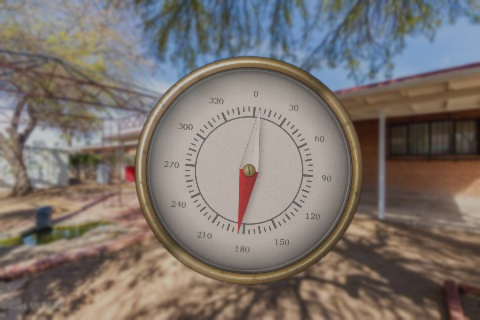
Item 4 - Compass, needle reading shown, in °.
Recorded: 185 °
